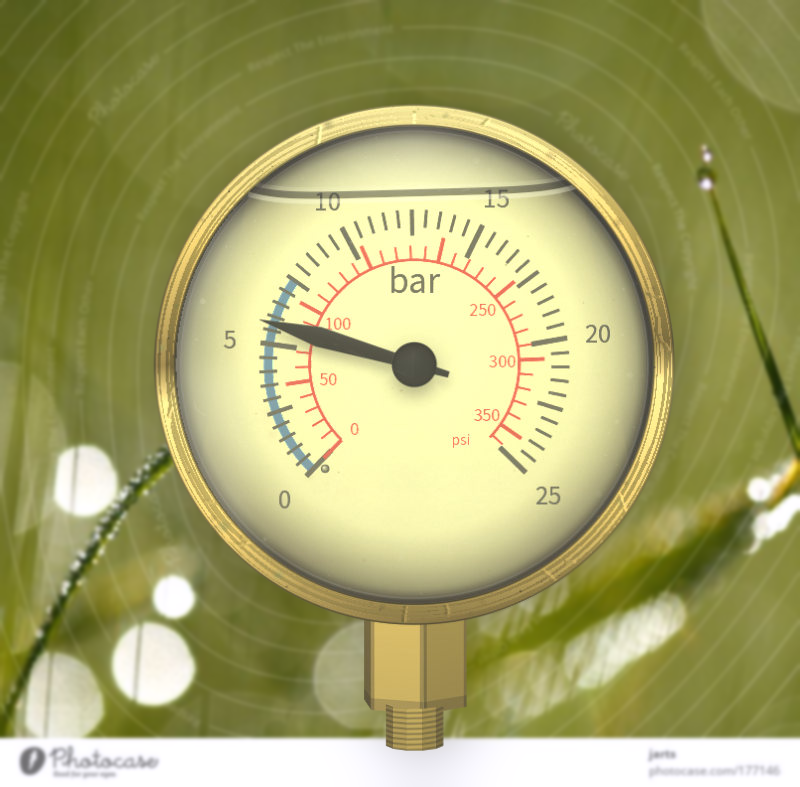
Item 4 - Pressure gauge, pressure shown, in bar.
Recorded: 5.75 bar
